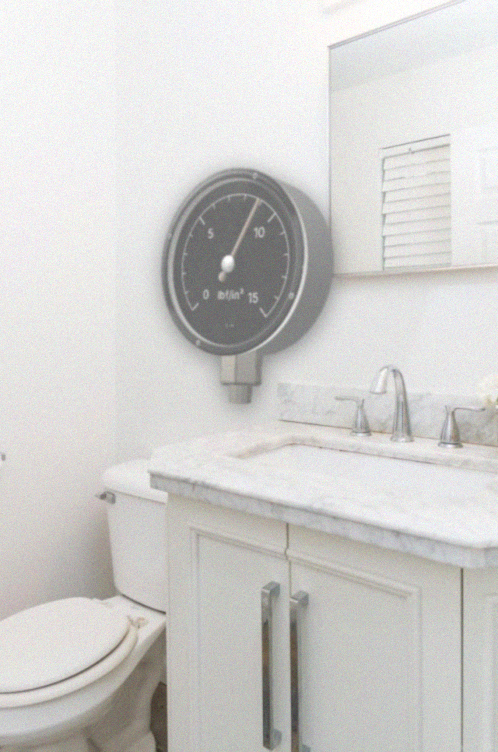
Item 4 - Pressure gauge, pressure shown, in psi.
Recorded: 9 psi
